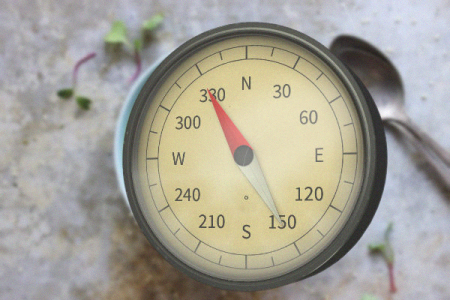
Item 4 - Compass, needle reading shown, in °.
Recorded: 330 °
